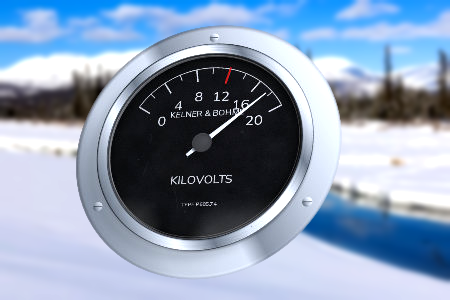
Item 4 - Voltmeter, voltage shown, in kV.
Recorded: 18 kV
